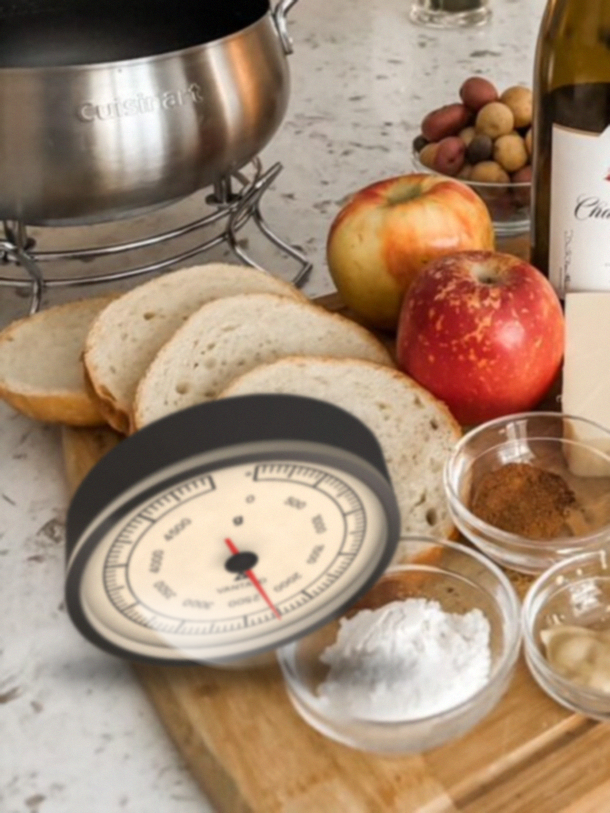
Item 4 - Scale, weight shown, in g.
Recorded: 2250 g
